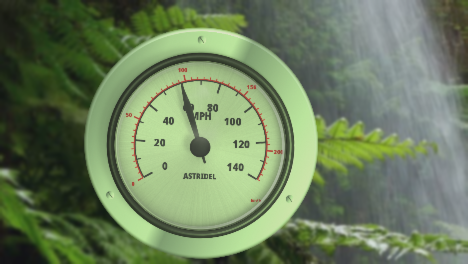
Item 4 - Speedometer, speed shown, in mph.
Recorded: 60 mph
